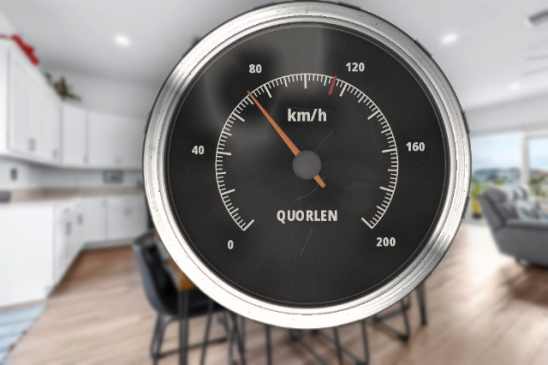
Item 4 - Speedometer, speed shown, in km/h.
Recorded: 72 km/h
